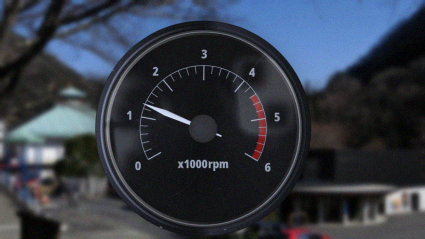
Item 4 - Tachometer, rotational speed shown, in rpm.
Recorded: 1300 rpm
